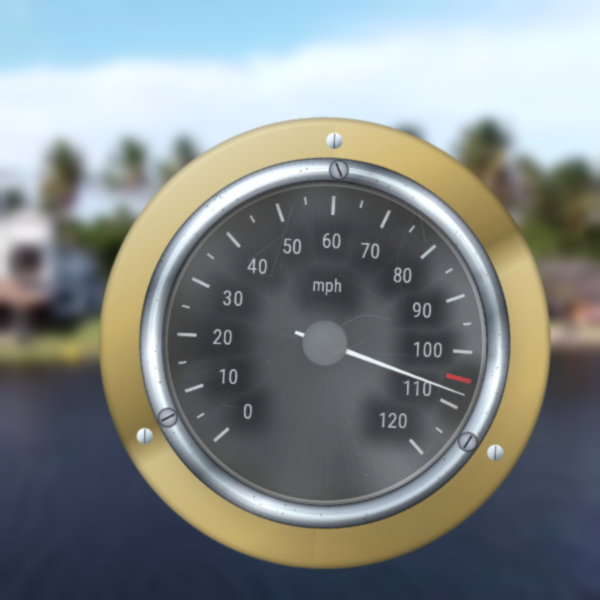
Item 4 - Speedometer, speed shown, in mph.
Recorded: 107.5 mph
